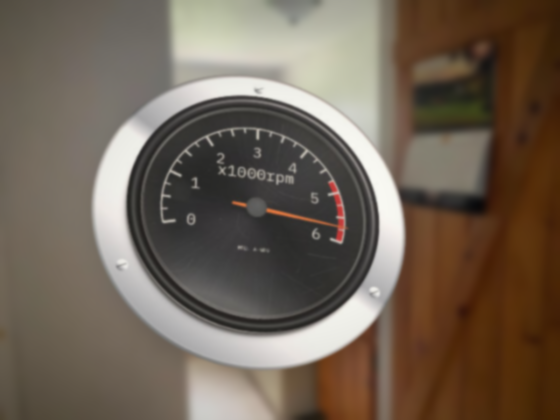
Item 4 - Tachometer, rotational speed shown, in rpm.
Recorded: 5750 rpm
